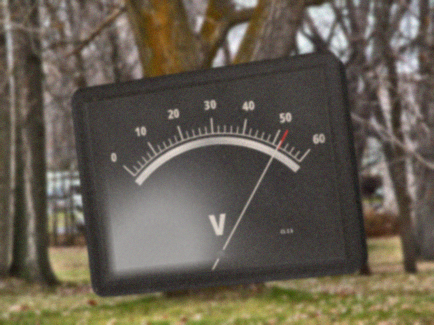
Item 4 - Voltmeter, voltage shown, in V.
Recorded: 52 V
